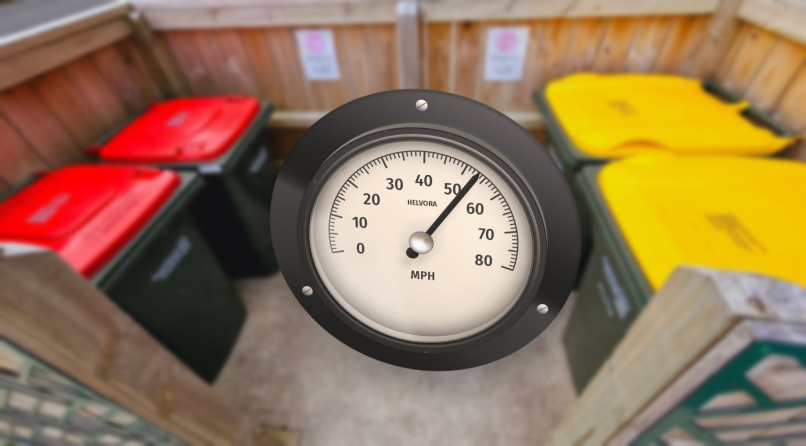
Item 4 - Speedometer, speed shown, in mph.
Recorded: 53 mph
